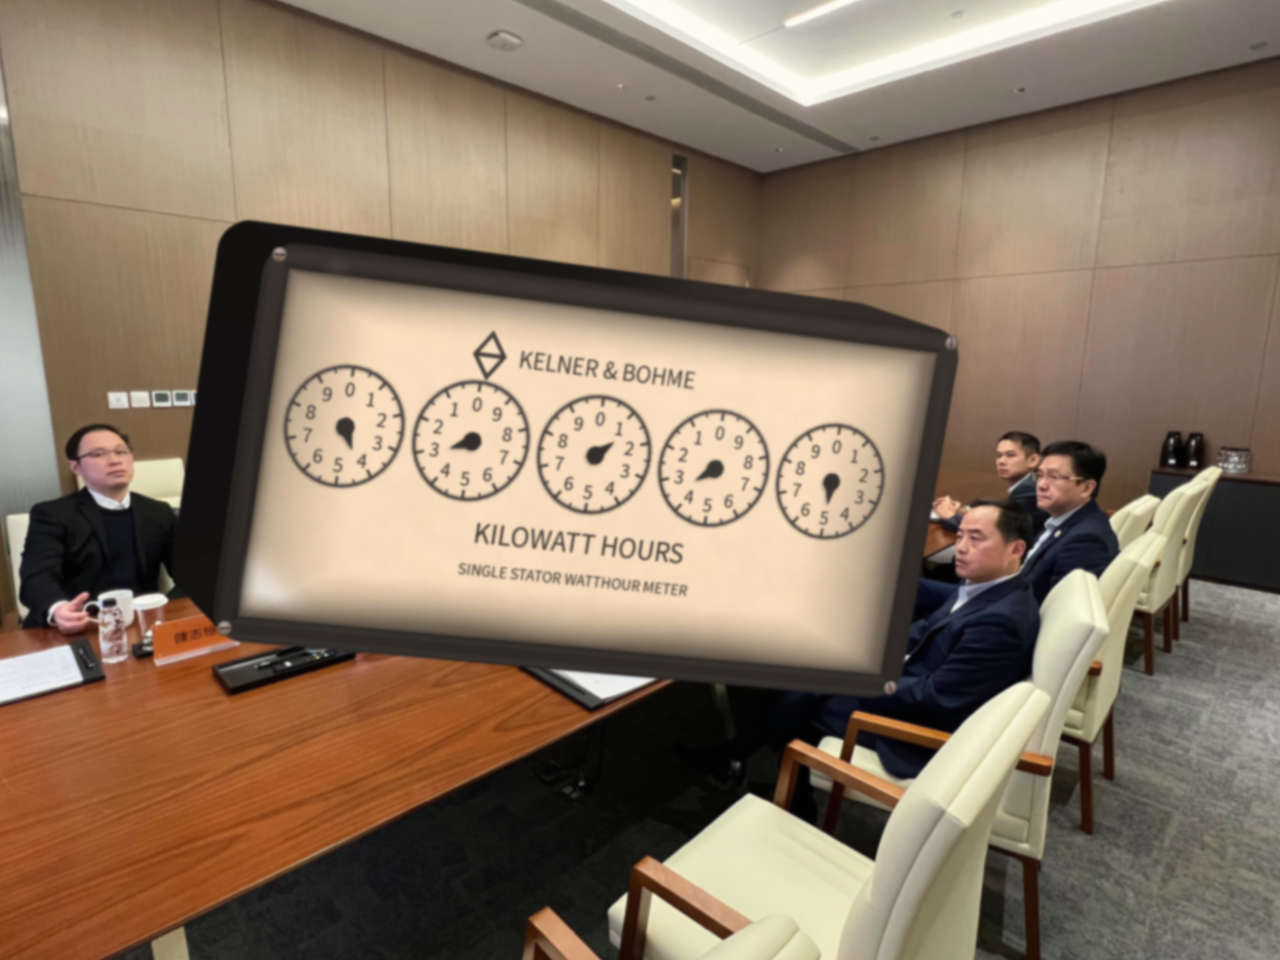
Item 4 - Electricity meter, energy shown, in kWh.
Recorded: 43135 kWh
